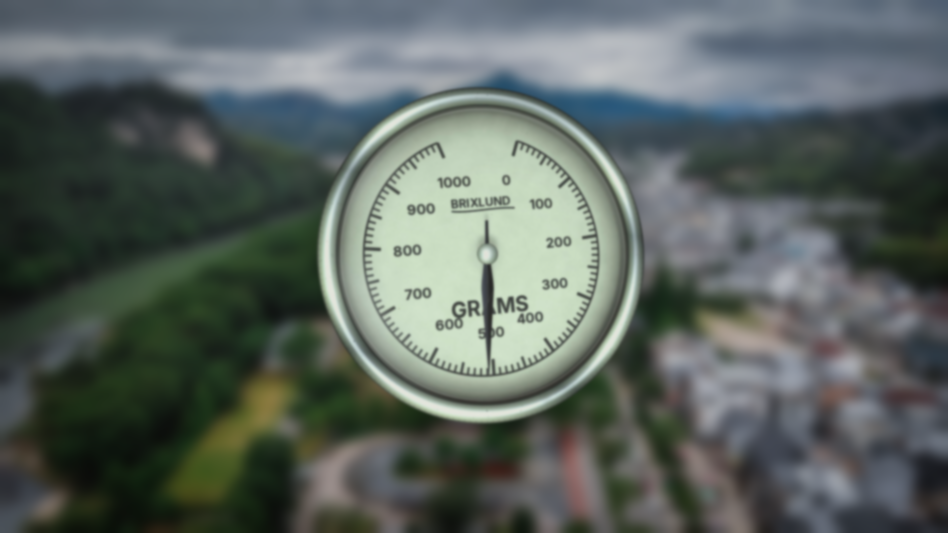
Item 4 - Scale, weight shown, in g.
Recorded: 510 g
